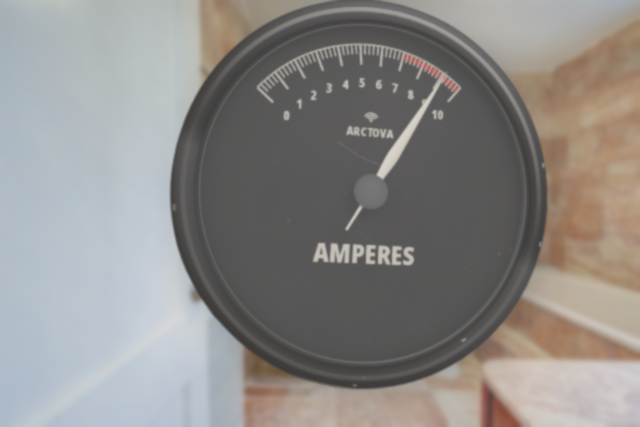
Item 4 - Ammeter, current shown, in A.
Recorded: 9 A
